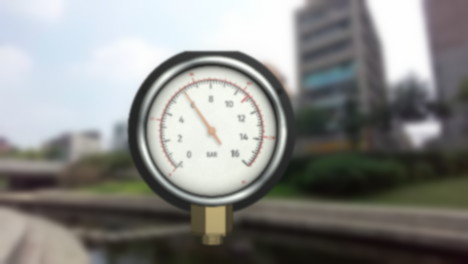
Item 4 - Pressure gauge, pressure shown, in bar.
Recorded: 6 bar
